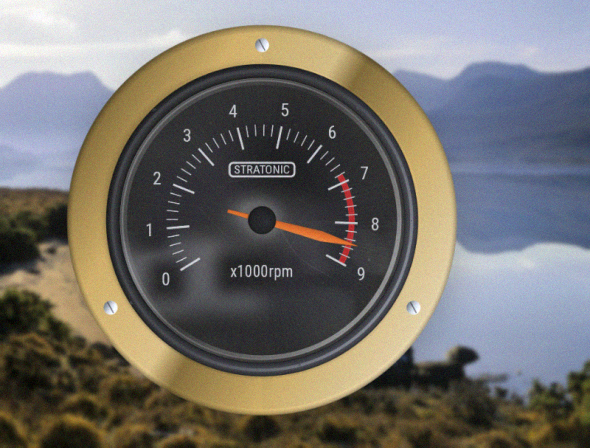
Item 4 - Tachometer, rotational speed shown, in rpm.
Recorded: 8500 rpm
